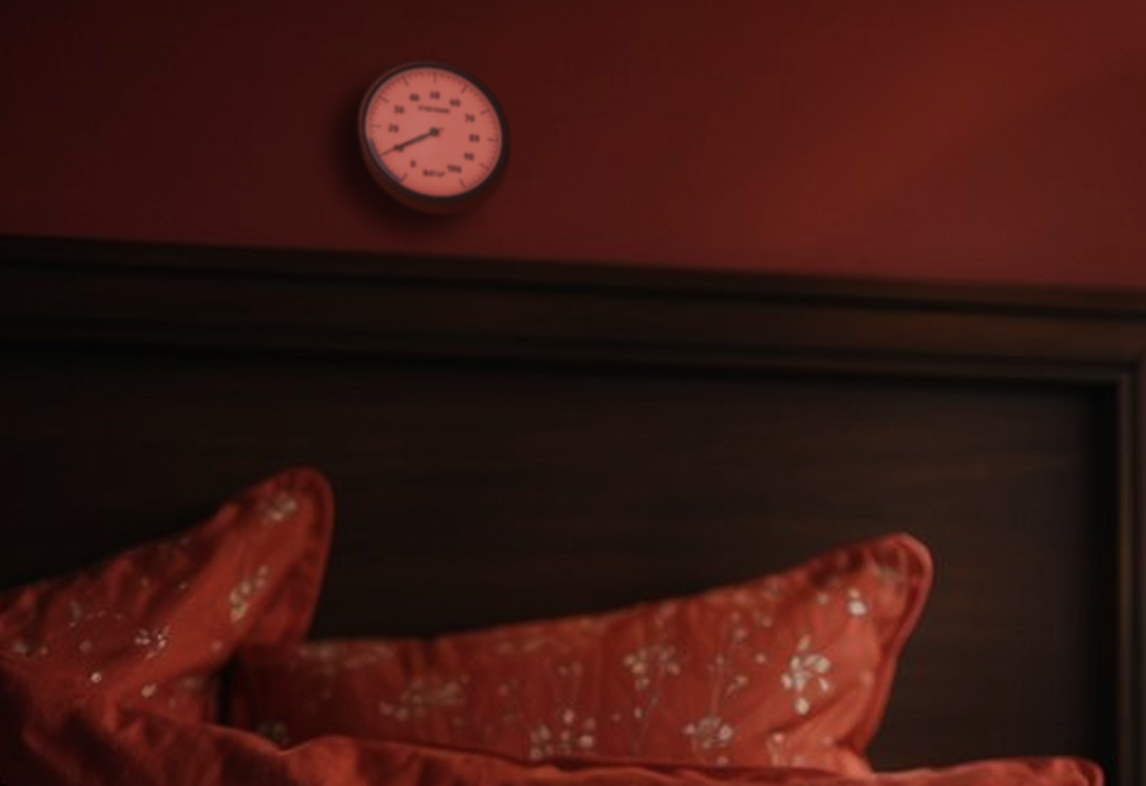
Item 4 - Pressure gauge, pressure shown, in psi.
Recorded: 10 psi
